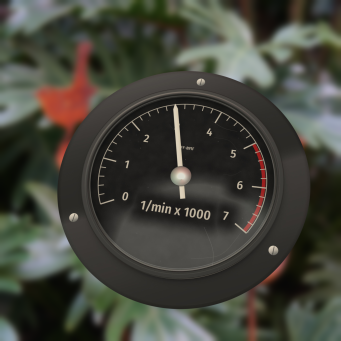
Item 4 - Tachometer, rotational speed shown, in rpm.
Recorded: 3000 rpm
